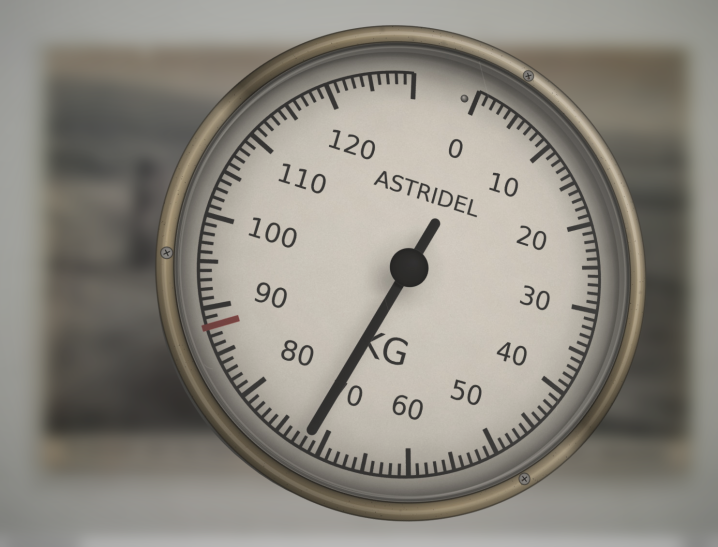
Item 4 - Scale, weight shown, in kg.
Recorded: 72 kg
